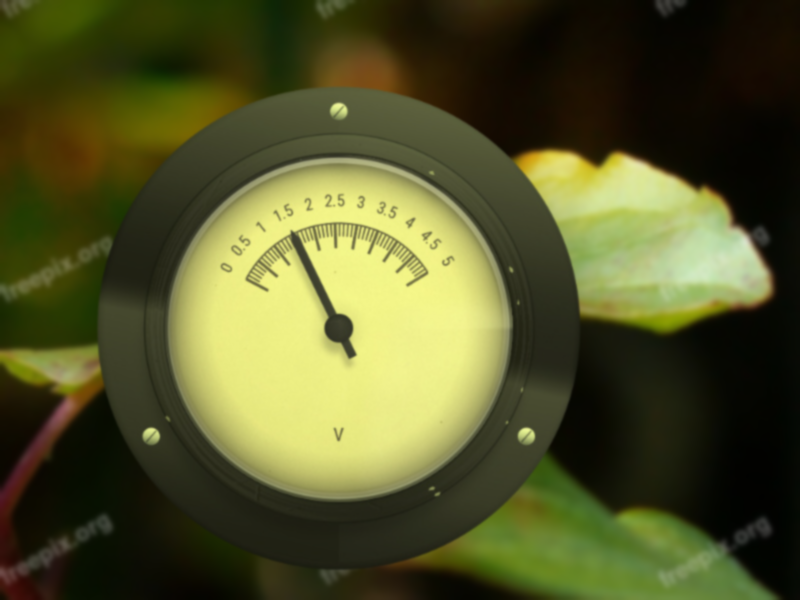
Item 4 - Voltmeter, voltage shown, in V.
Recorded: 1.5 V
